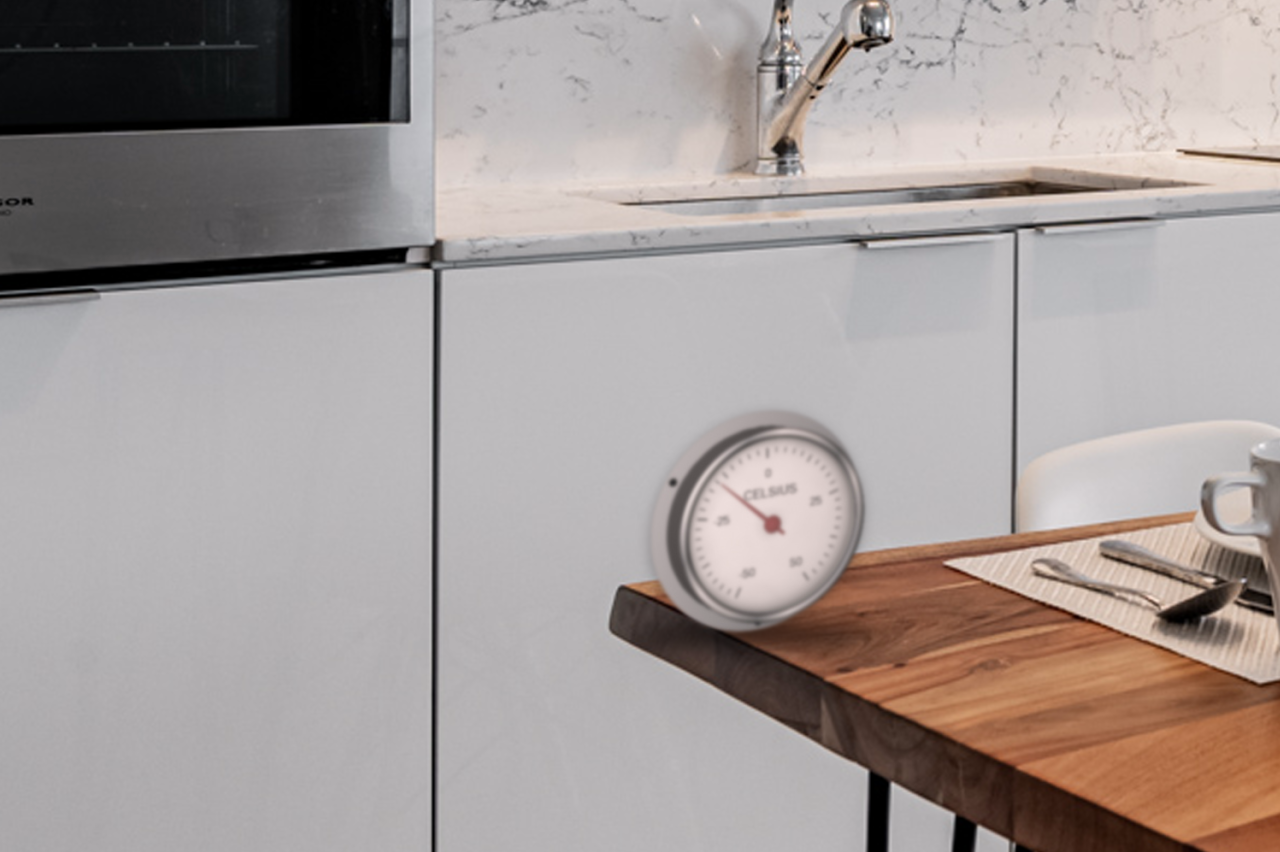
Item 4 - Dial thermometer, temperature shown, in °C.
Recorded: -15 °C
